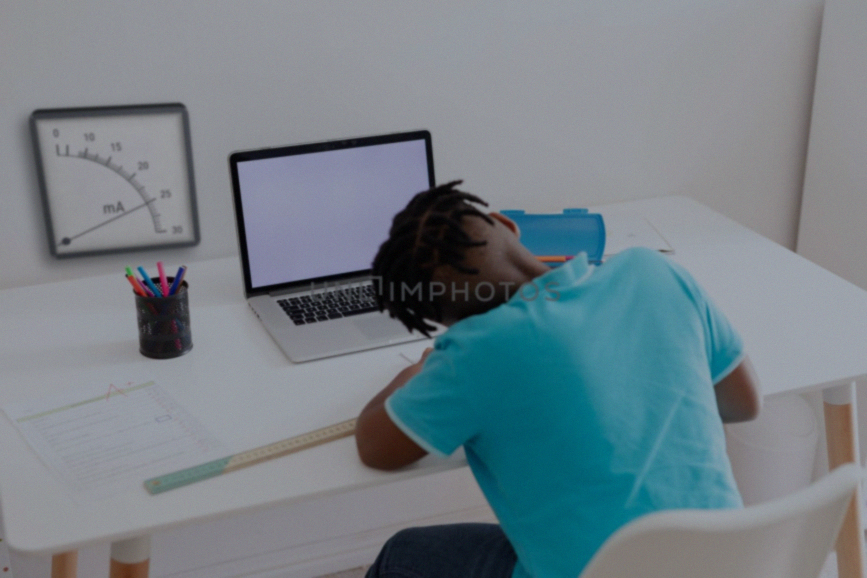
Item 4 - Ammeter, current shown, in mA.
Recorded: 25 mA
